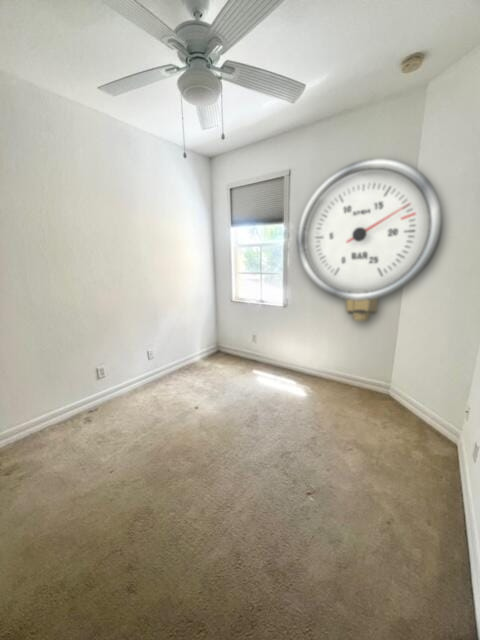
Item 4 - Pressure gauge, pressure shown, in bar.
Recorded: 17.5 bar
